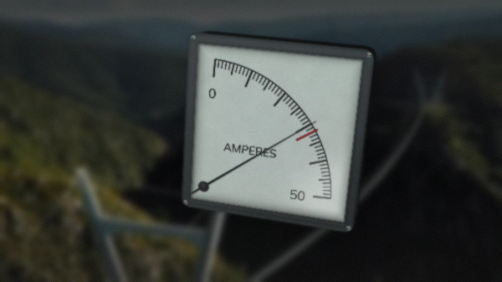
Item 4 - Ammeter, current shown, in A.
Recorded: 30 A
